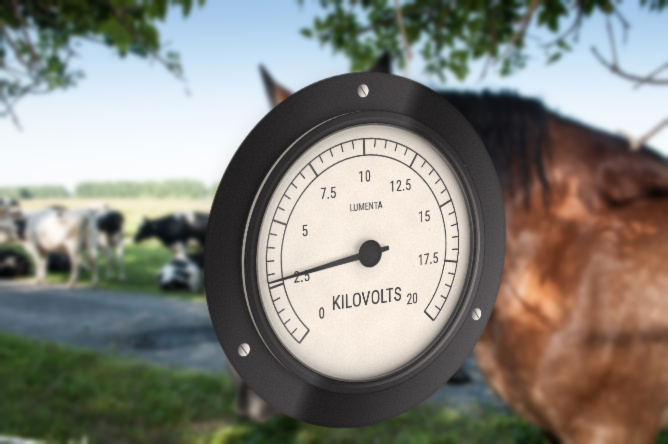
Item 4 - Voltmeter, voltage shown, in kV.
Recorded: 2.75 kV
